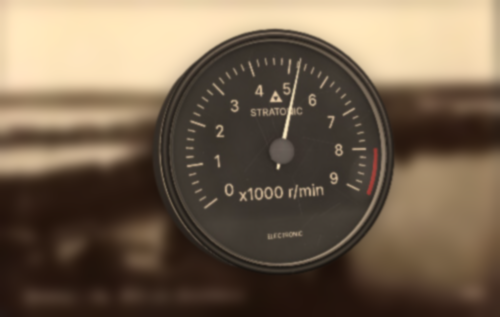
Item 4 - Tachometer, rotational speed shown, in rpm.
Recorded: 5200 rpm
